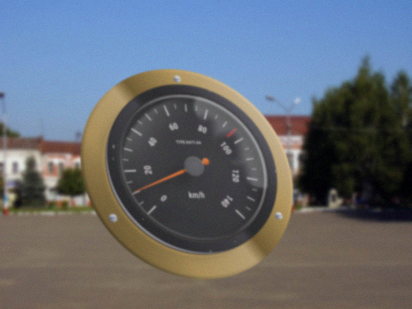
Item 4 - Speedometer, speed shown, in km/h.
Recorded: 10 km/h
